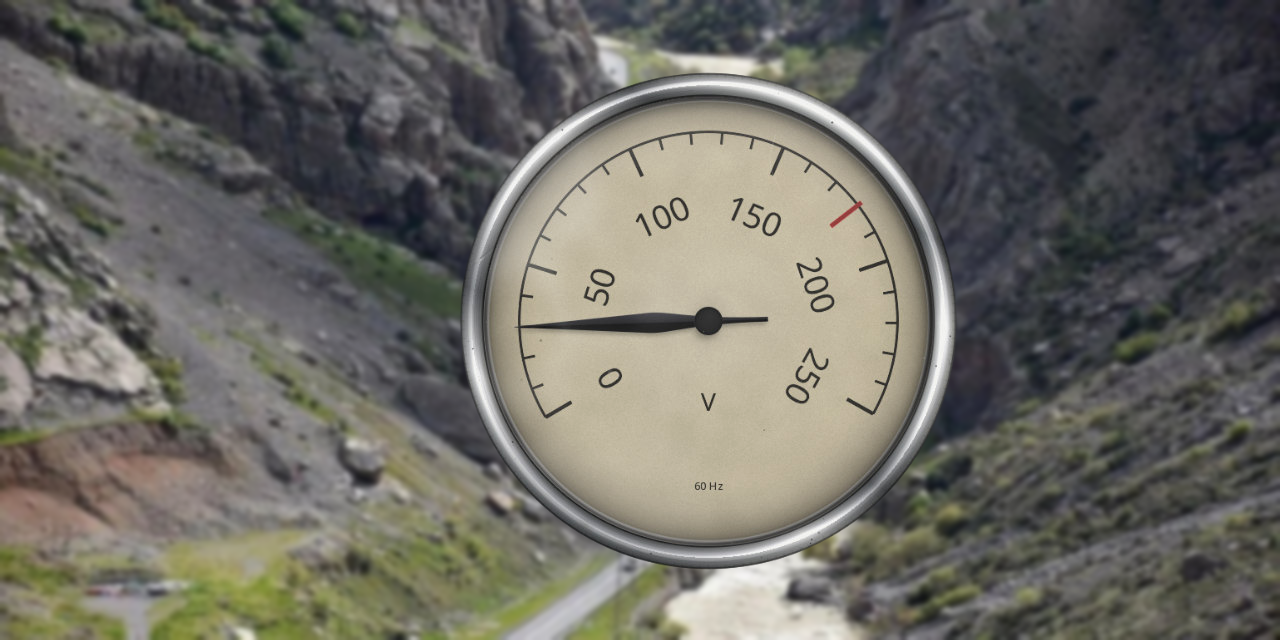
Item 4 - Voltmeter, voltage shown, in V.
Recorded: 30 V
